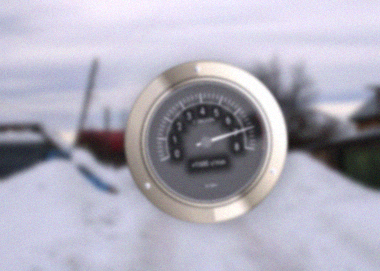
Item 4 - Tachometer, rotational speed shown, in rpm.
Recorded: 7000 rpm
